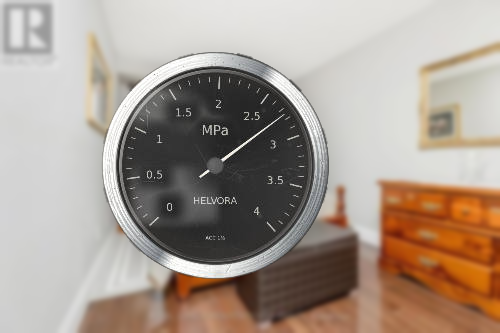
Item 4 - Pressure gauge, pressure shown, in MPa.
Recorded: 2.75 MPa
